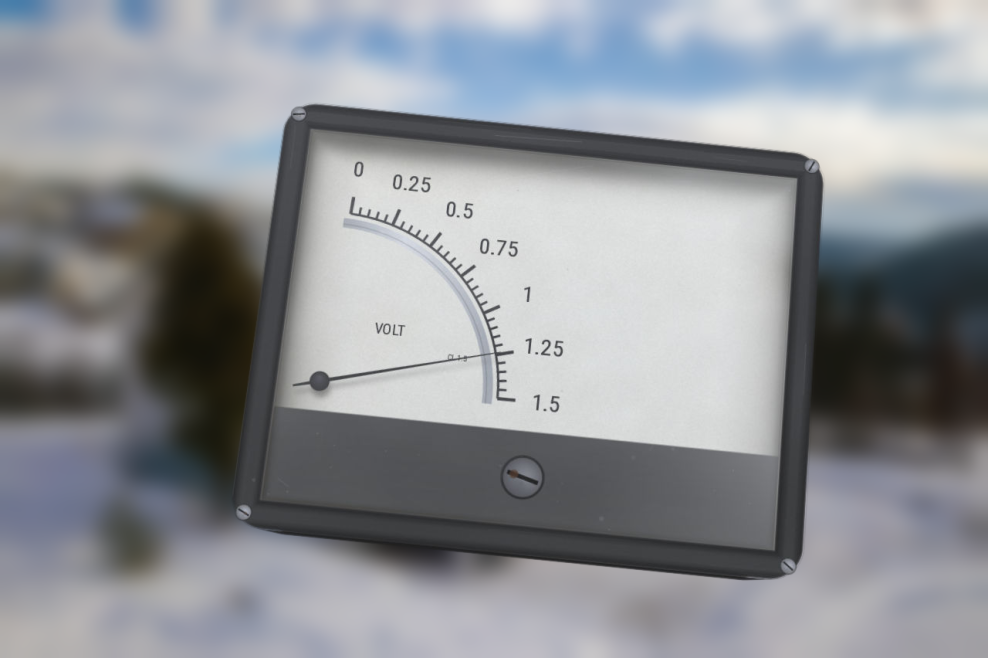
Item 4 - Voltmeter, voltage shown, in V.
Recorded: 1.25 V
